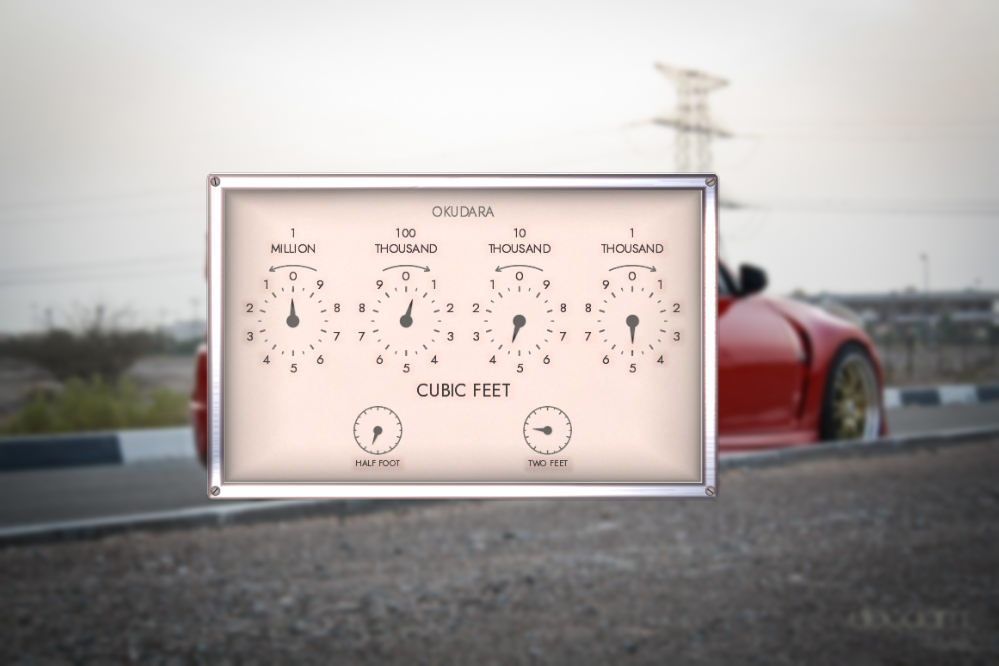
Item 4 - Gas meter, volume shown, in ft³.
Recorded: 4500 ft³
